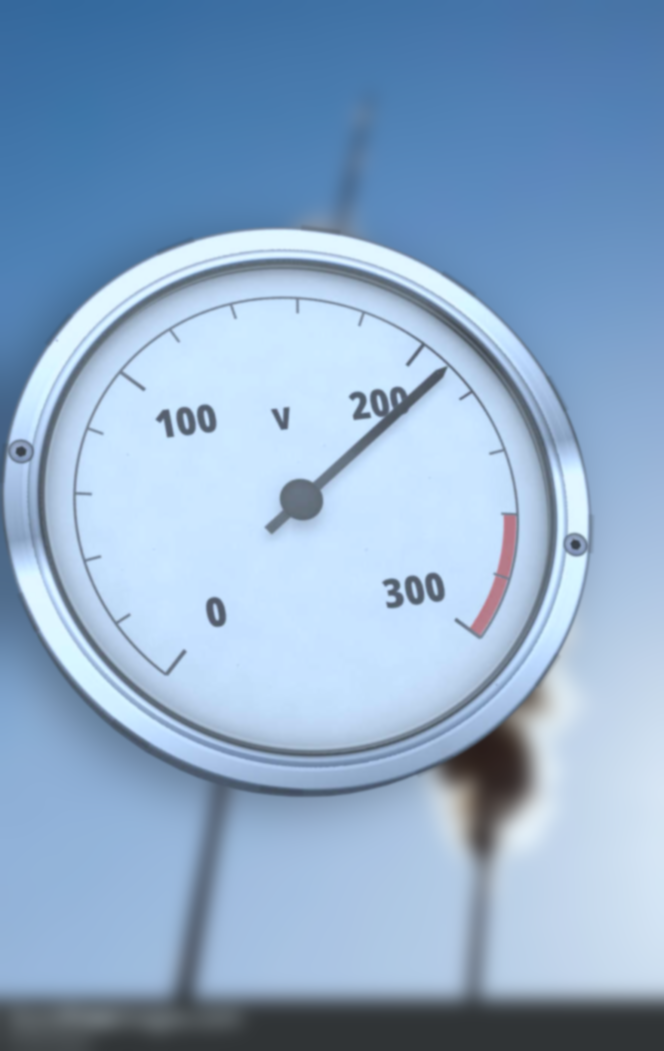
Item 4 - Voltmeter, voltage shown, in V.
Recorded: 210 V
